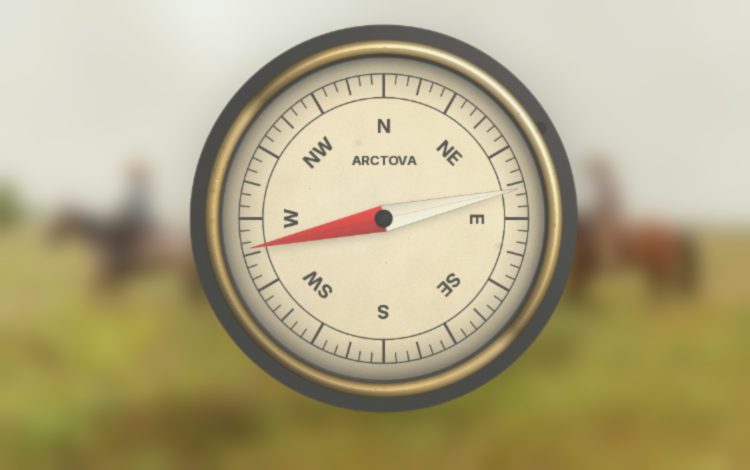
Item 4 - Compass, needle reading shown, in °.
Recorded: 257.5 °
